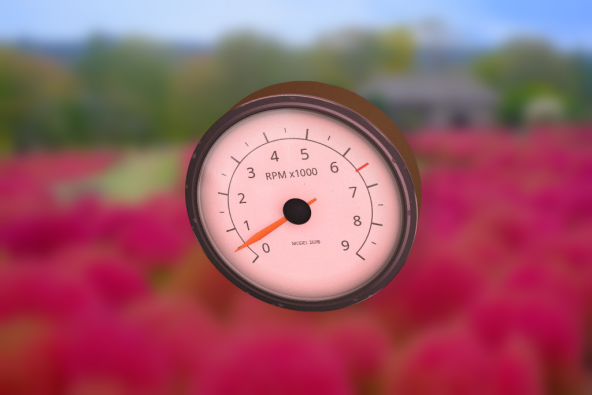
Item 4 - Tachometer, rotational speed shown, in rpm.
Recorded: 500 rpm
